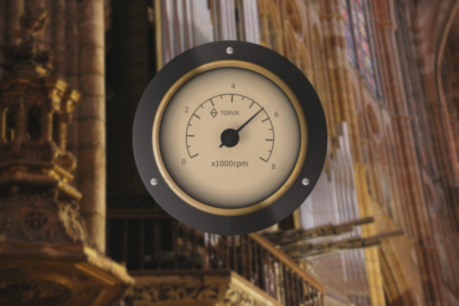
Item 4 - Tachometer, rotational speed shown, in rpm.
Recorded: 5500 rpm
